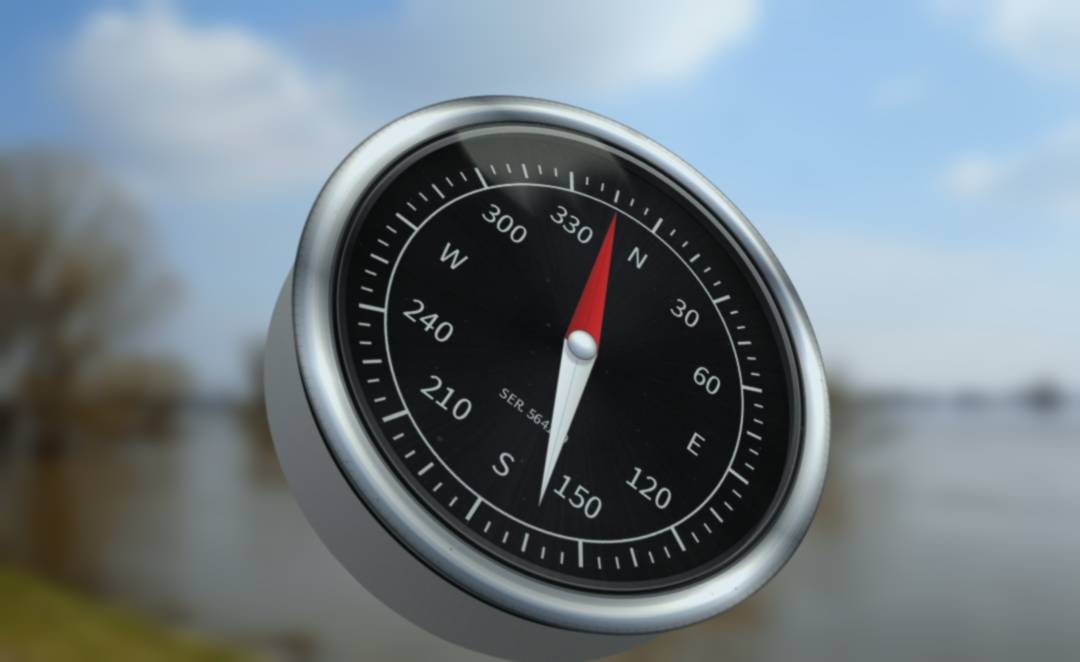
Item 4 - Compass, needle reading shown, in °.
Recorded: 345 °
